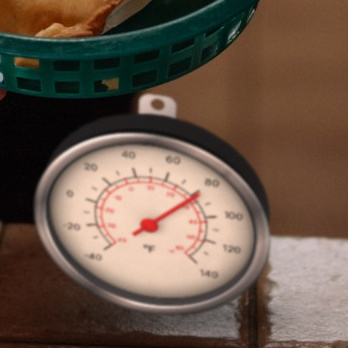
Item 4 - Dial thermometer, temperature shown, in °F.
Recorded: 80 °F
